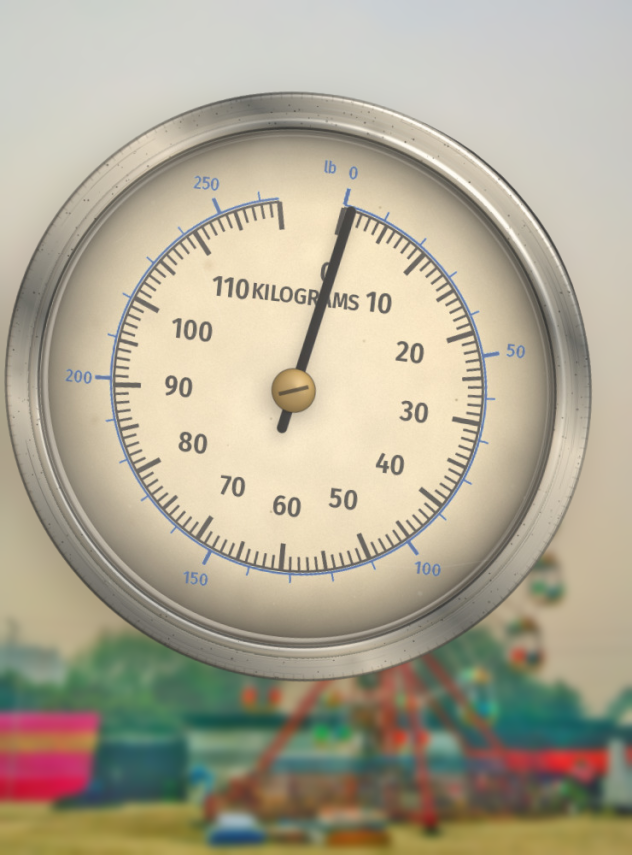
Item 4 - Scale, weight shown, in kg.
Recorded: 1 kg
